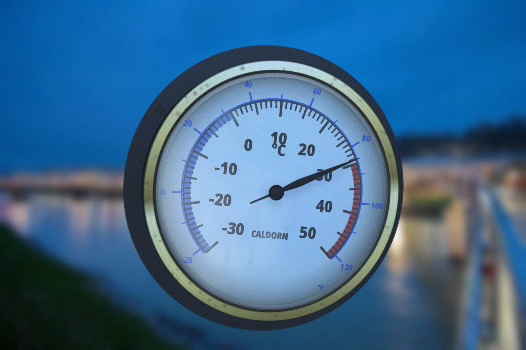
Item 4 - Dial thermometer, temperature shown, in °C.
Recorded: 29 °C
